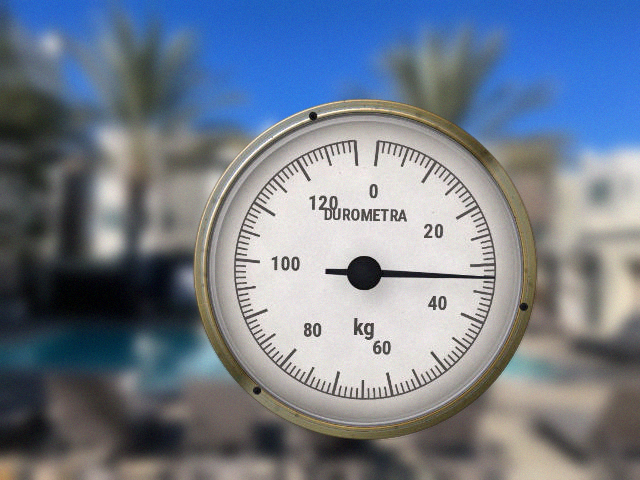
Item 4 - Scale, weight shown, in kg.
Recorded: 32 kg
